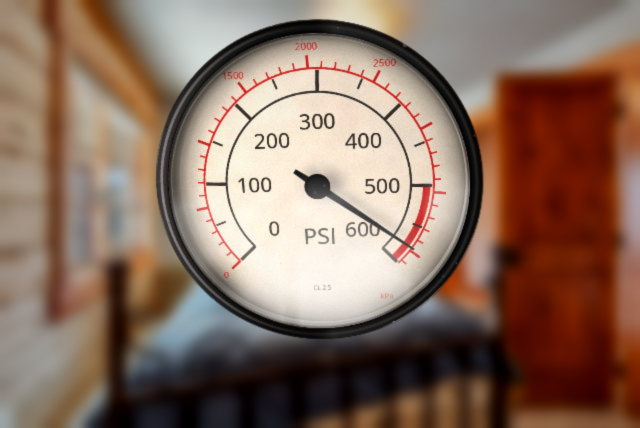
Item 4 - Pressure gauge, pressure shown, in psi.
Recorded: 575 psi
